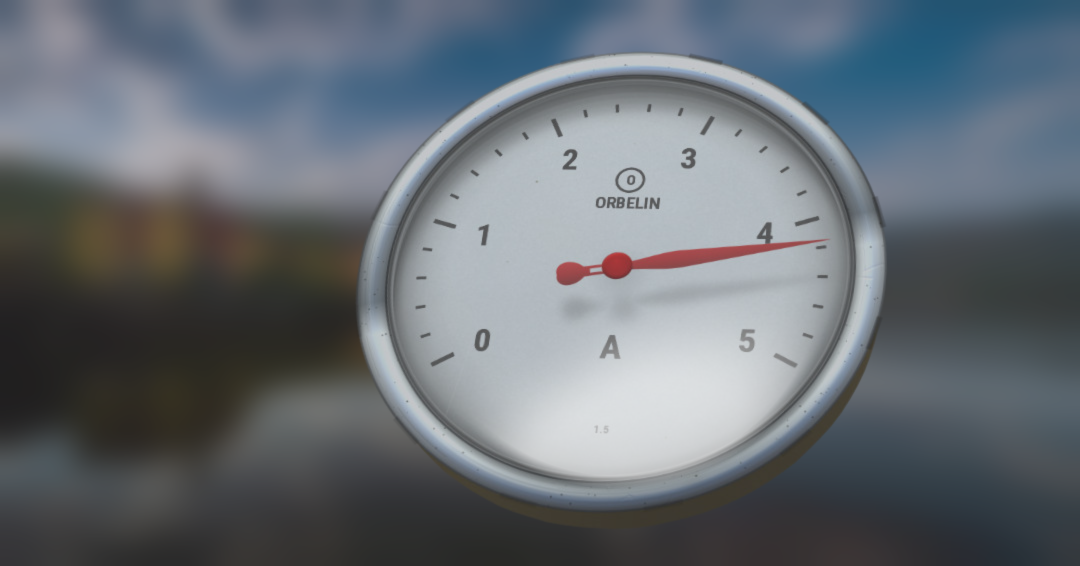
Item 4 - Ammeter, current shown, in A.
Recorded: 4.2 A
